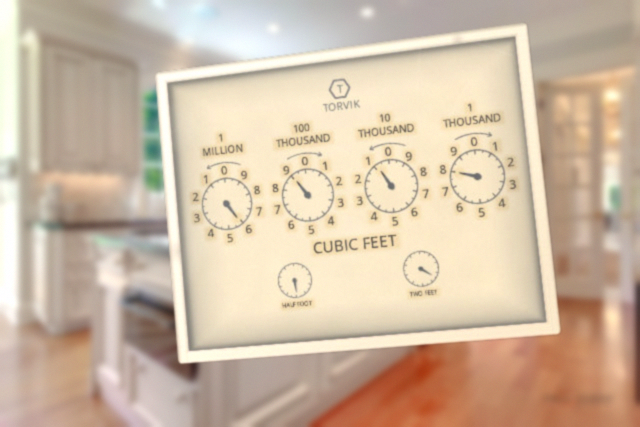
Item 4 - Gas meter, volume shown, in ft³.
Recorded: 590800 ft³
